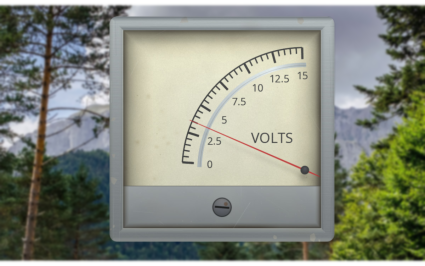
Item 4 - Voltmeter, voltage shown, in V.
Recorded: 3.5 V
